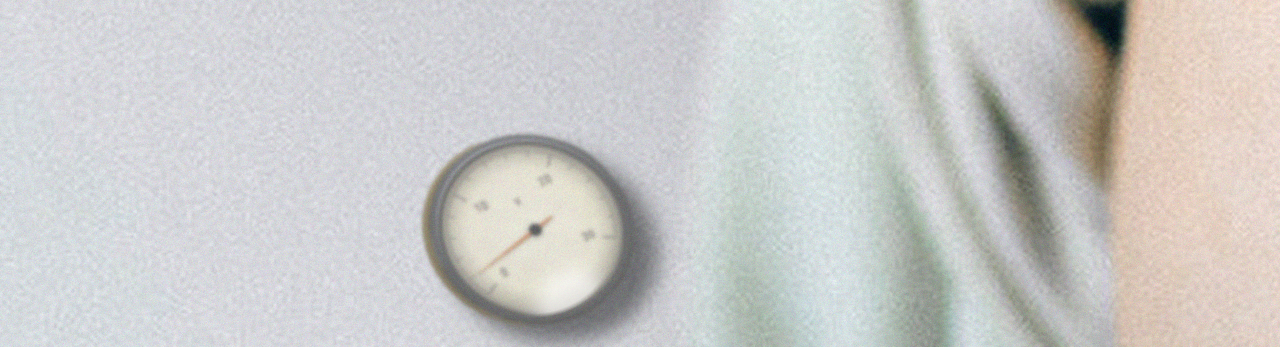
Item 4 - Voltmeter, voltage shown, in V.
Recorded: 2 V
